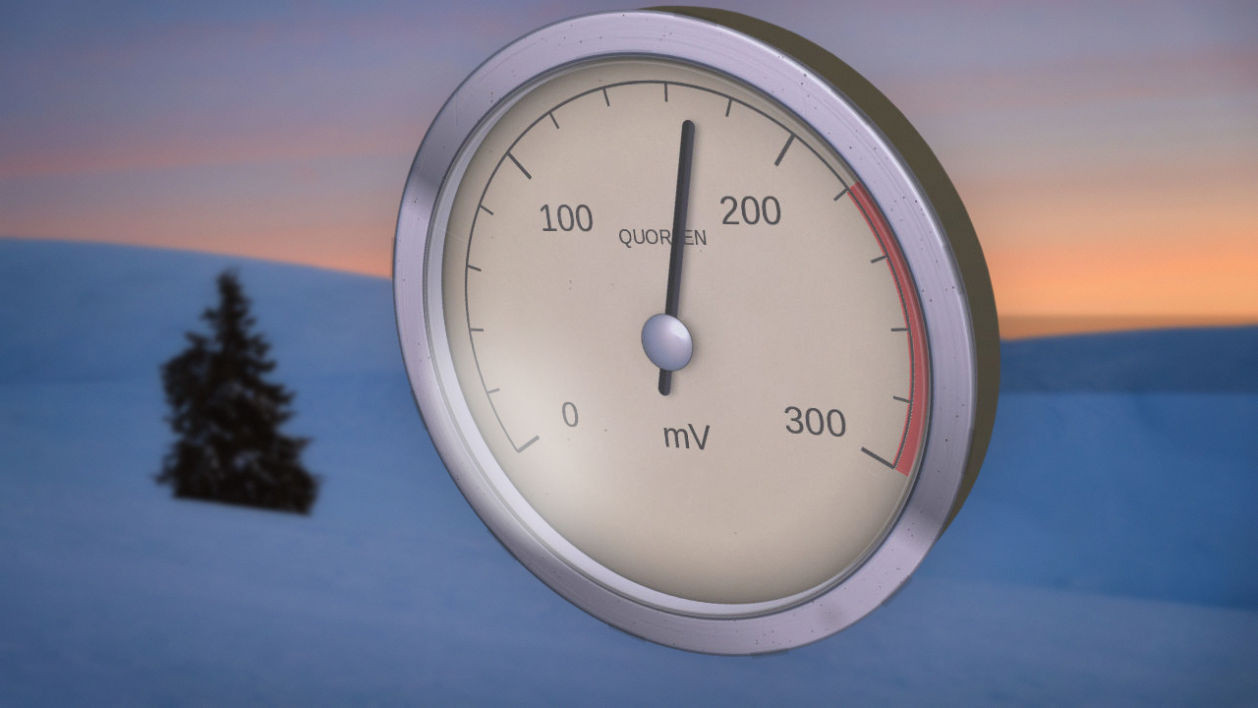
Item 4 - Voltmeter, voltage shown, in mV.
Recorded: 170 mV
